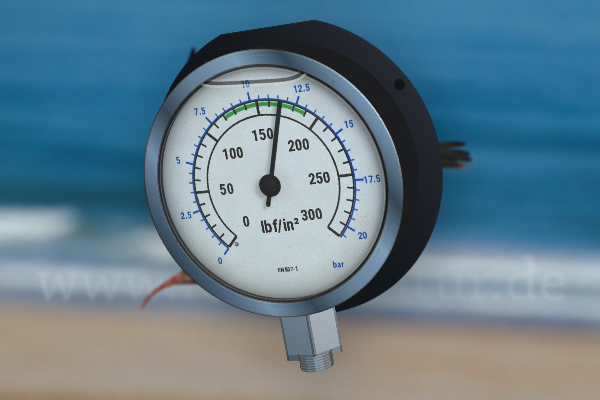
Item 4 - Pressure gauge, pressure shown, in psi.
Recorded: 170 psi
